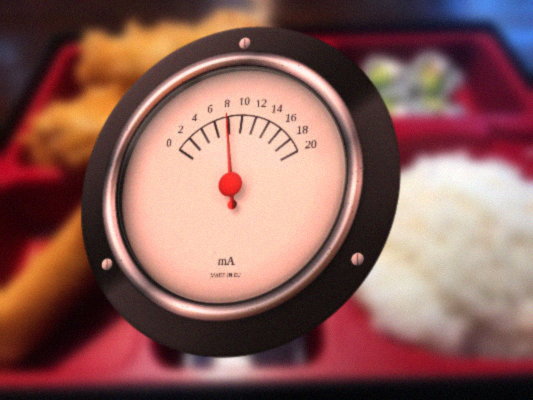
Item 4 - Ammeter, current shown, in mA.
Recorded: 8 mA
